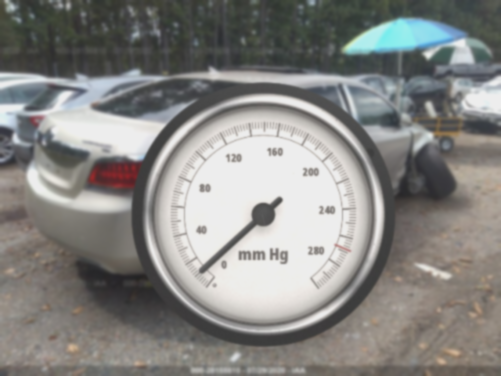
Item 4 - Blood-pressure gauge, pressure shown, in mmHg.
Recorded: 10 mmHg
